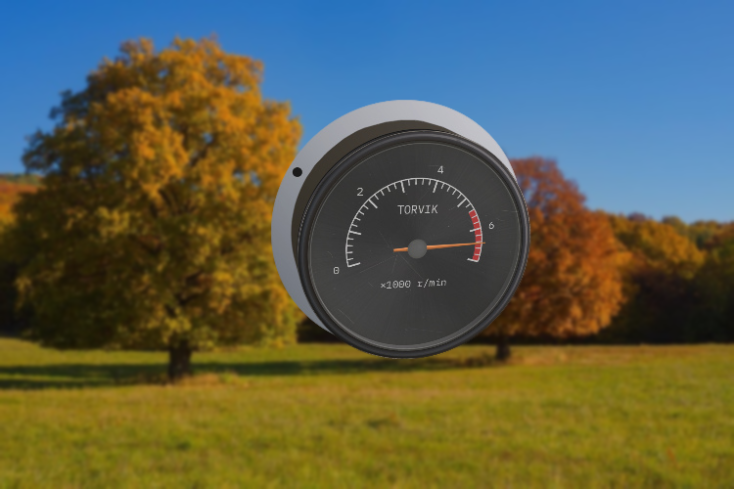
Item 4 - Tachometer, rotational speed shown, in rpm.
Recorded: 6400 rpm
